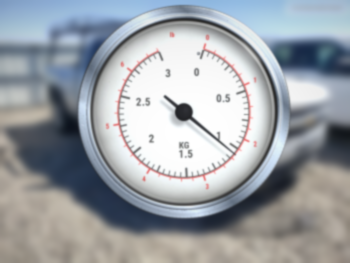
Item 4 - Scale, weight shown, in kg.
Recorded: 1.05 kg
